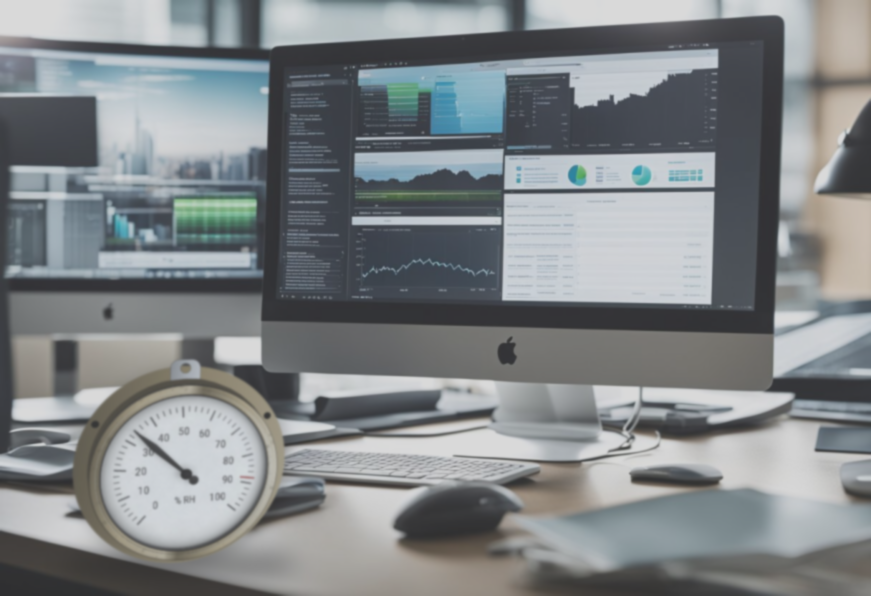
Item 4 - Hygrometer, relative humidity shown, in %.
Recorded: 34 %
